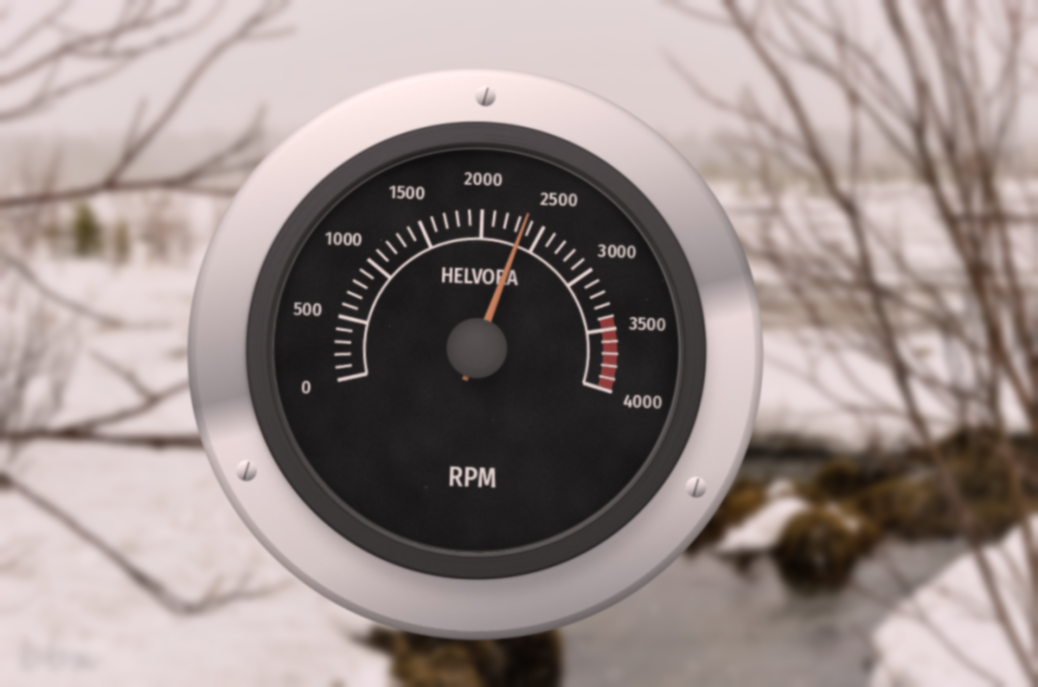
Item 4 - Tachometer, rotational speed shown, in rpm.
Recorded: 2350 rpm
